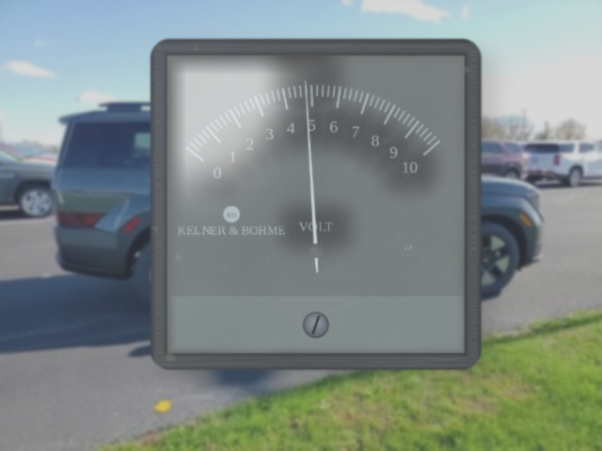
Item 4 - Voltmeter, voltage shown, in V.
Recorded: 4.8 V
